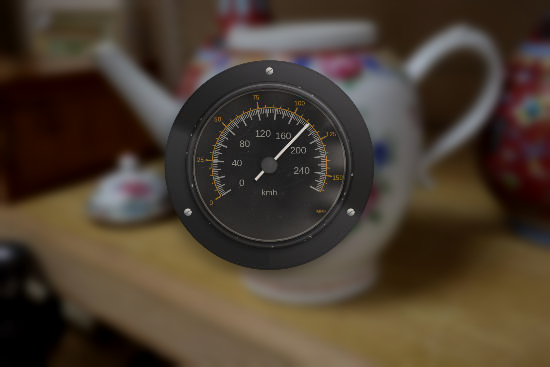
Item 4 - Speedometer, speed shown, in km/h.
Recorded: 180 km/h
